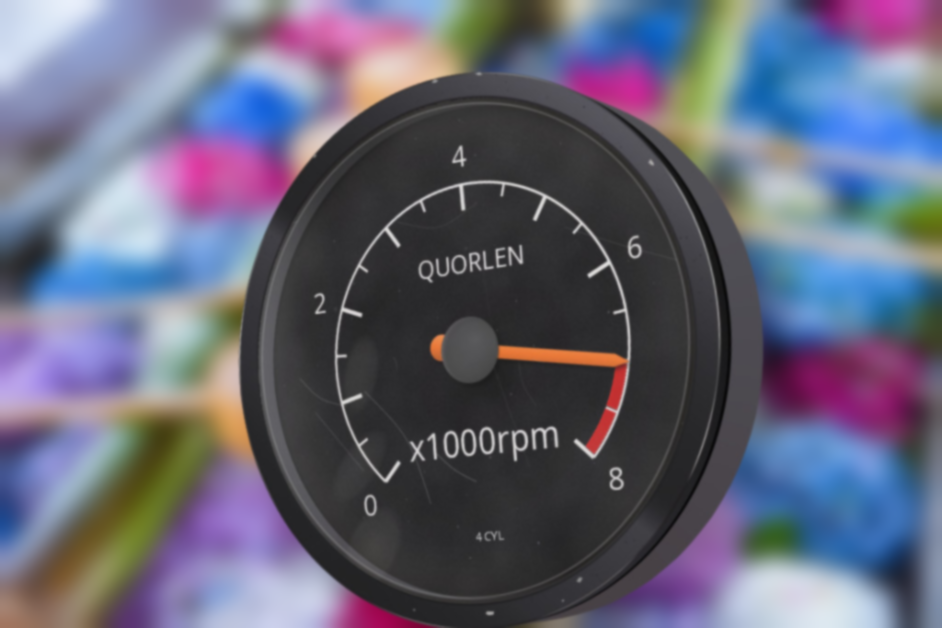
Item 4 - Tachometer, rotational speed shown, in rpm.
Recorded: 7000 rpm
